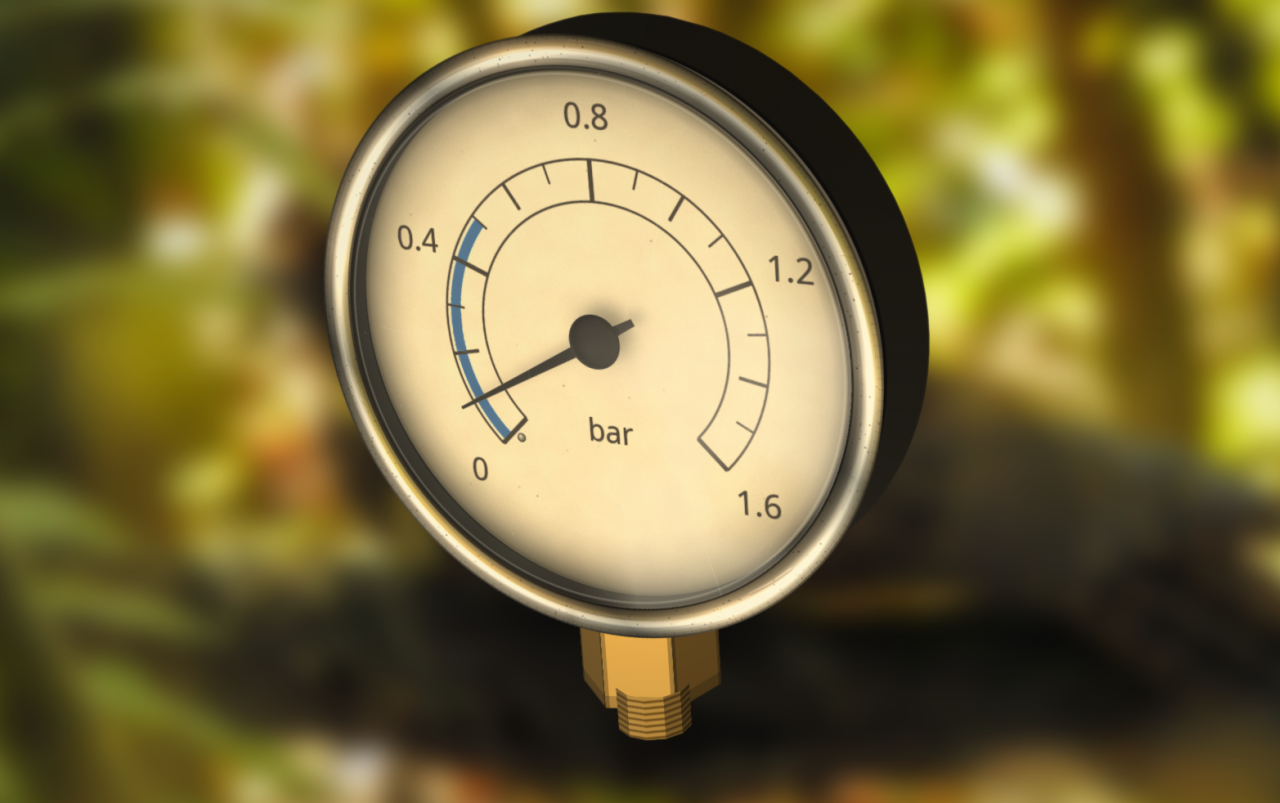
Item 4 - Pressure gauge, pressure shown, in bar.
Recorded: 0.1 bar
